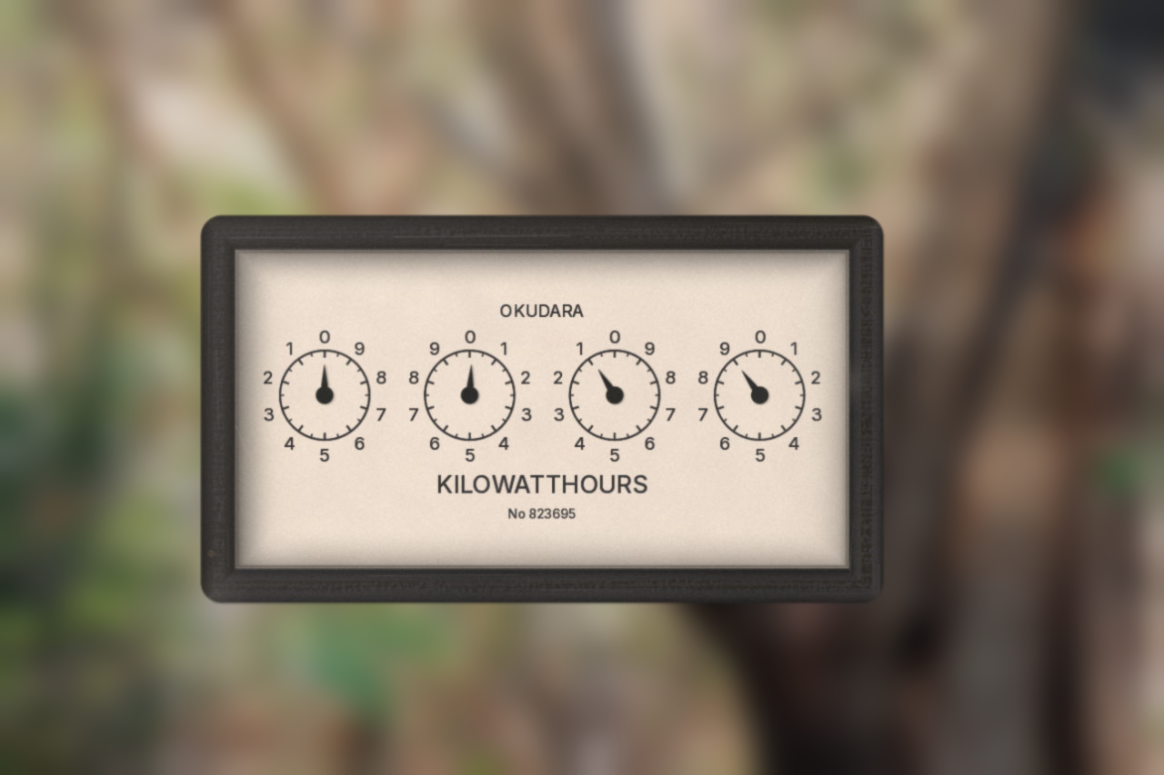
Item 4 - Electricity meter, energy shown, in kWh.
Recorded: 9 kWh
